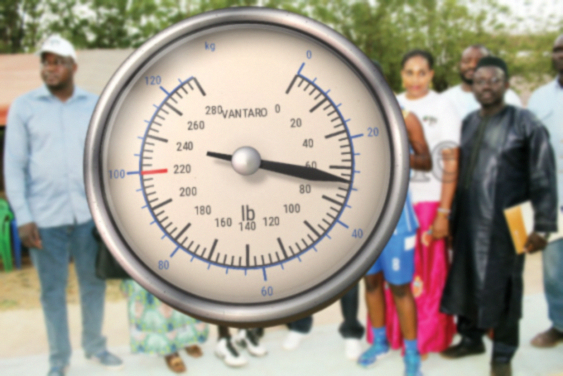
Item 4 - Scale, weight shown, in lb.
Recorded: 68 lb
